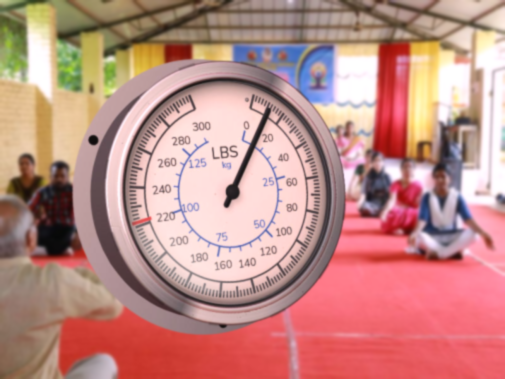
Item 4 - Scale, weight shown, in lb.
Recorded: 10 lb
